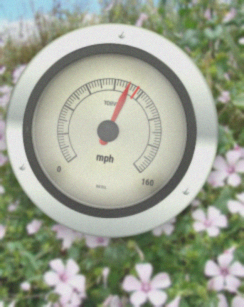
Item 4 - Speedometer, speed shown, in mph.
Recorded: 90 mph
